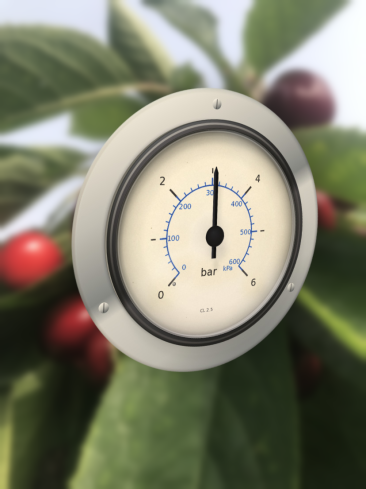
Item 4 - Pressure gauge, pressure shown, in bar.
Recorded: 3 bar
